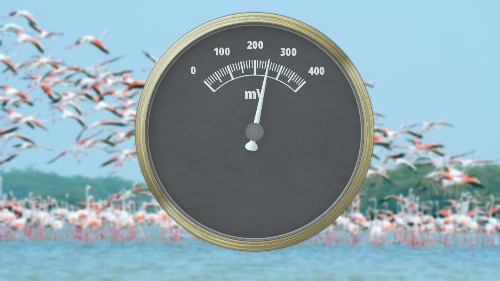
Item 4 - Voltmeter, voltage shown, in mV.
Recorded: 250 mV
